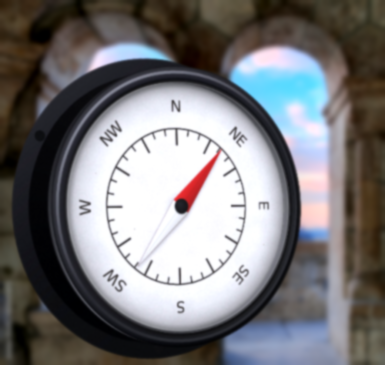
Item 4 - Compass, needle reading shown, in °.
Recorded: 40 °
